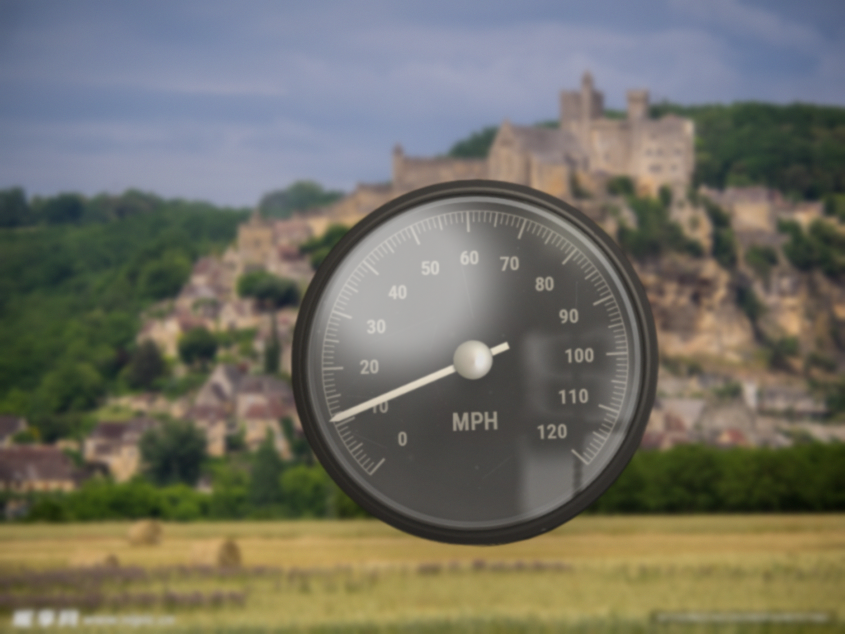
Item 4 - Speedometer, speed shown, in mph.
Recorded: 11 mph
